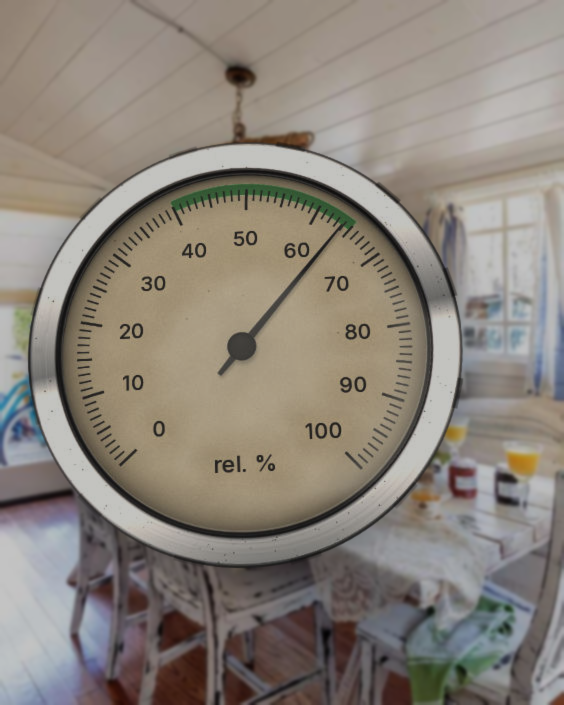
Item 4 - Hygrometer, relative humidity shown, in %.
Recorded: 64 %
